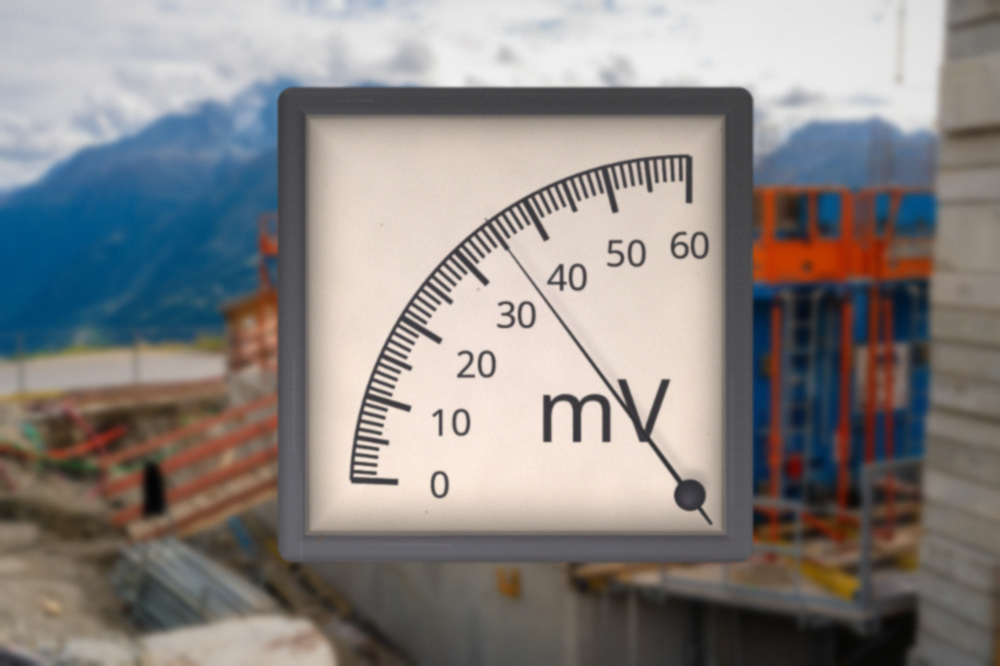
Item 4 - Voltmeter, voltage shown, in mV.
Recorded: 35 mV
